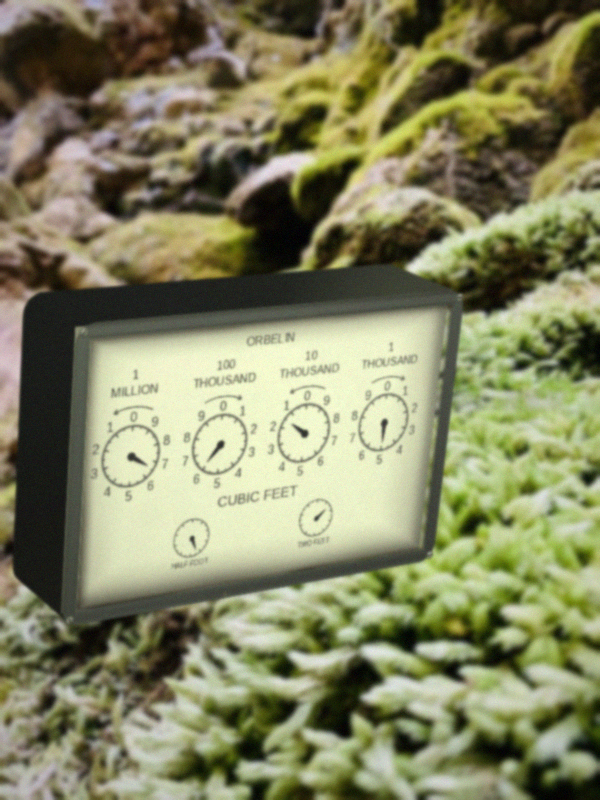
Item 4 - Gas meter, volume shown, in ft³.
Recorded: 661500 ft³
